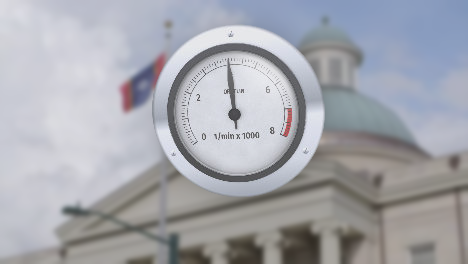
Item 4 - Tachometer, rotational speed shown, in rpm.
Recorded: 4000 rpm
